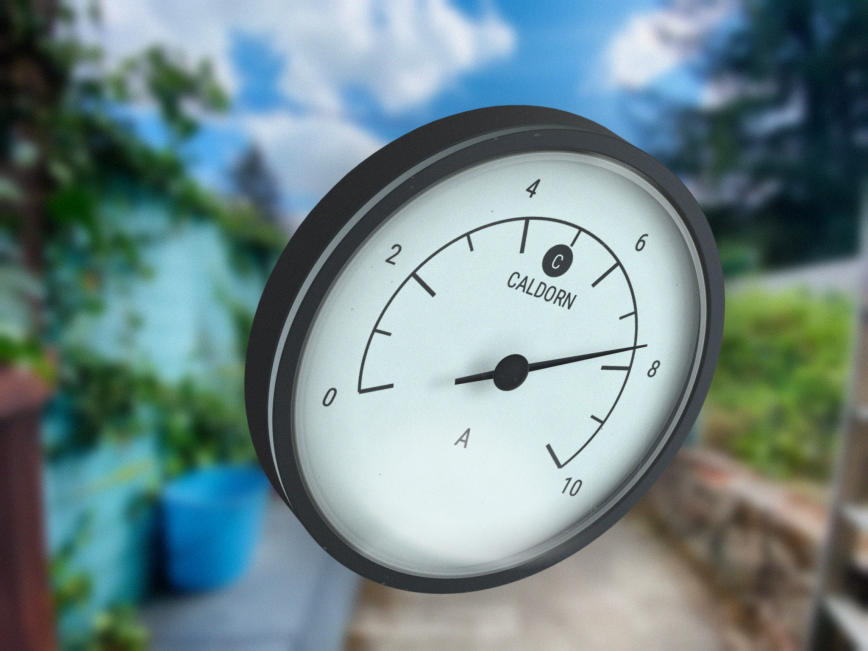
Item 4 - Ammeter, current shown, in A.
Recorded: 7.5 A
